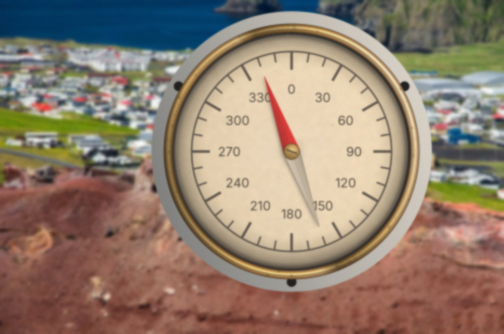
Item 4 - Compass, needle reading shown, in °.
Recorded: 340 °
